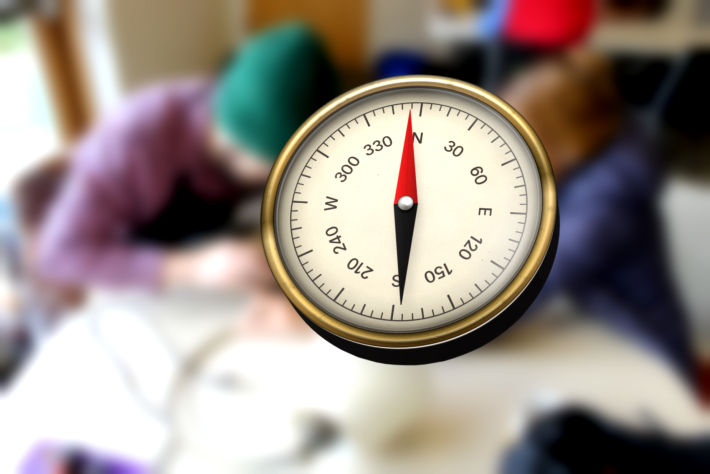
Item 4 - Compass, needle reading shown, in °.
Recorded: 355 °
